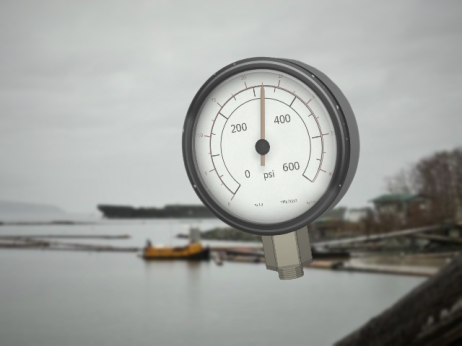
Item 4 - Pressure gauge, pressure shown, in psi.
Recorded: 325 psi
